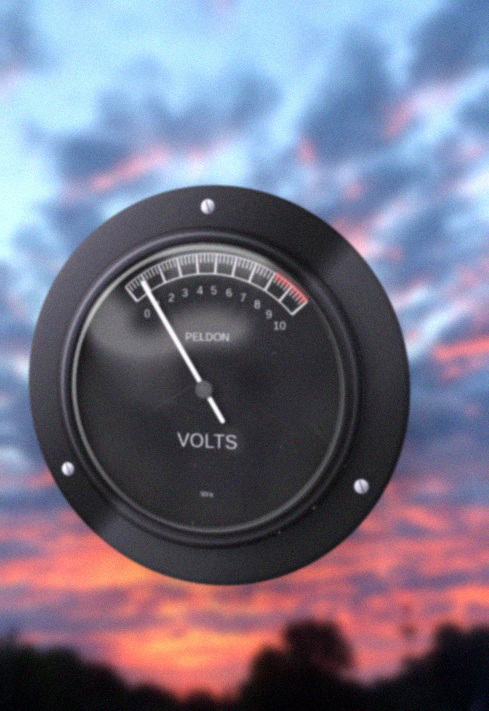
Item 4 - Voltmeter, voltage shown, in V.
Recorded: 1 V
